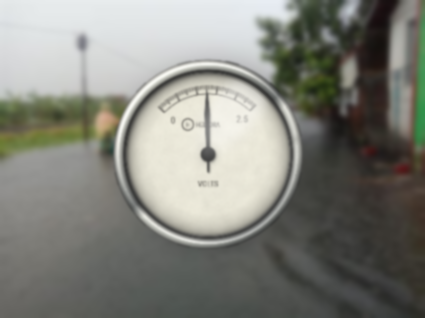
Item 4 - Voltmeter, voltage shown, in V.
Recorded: 1.25 V
